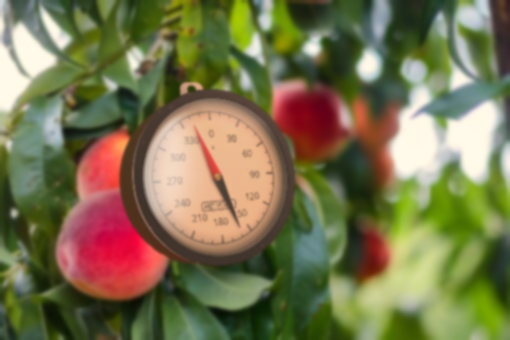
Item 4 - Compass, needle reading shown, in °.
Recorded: 340 °
